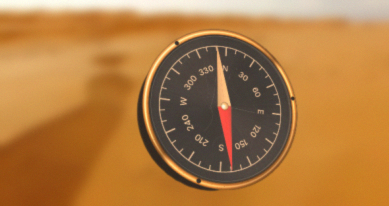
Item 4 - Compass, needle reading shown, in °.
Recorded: 170 °
